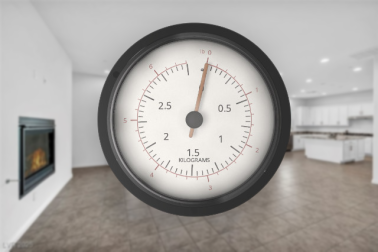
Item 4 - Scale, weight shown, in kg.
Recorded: 0 kg
